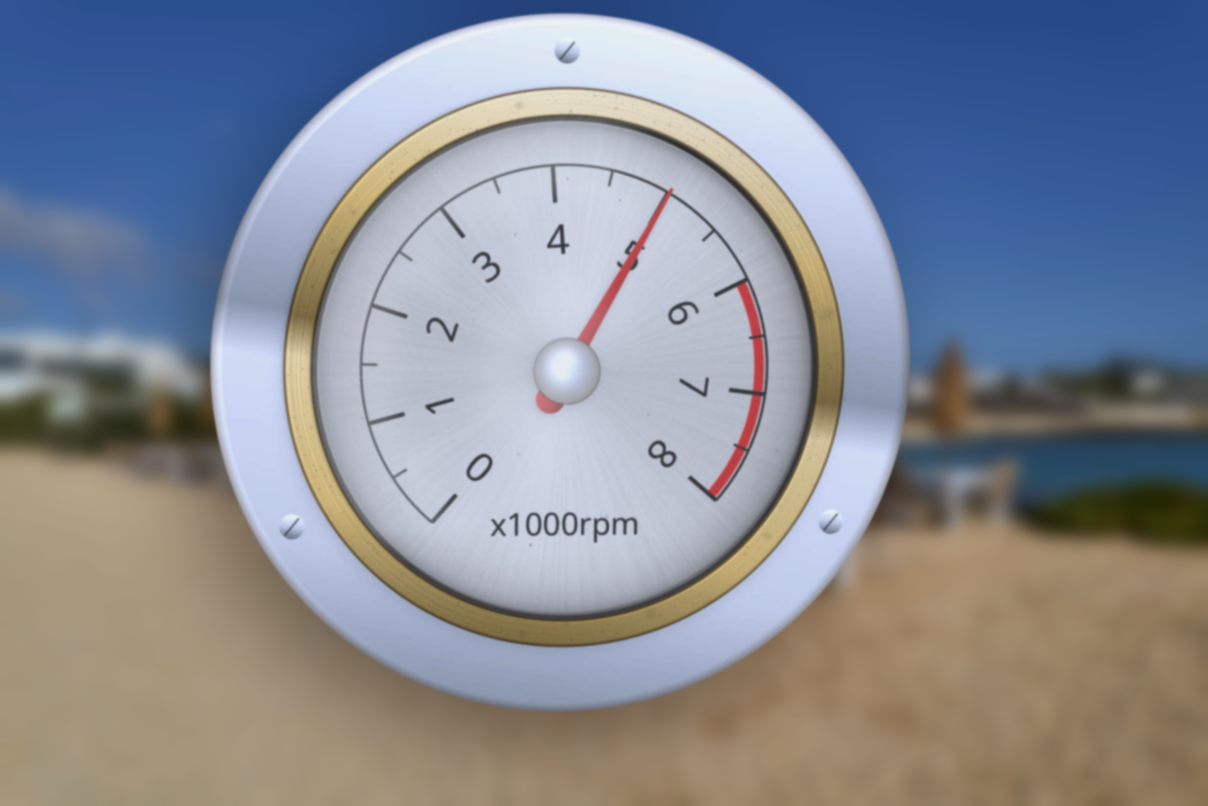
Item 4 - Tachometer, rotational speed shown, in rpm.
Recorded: 5000 rpm
